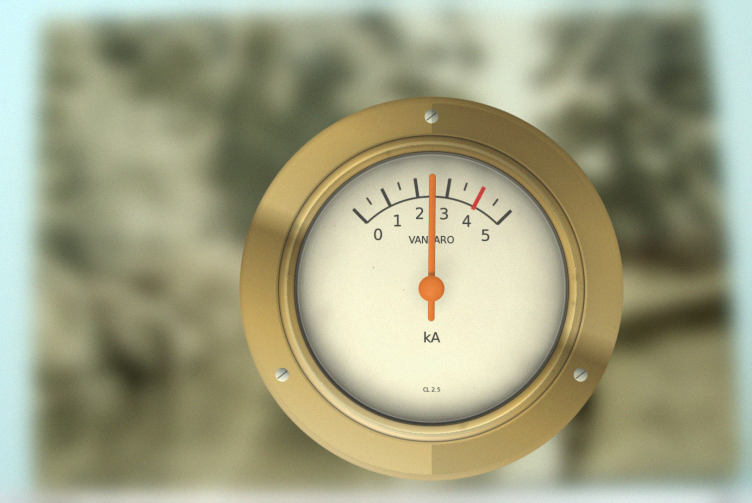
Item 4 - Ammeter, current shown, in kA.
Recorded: 2.5 kA
